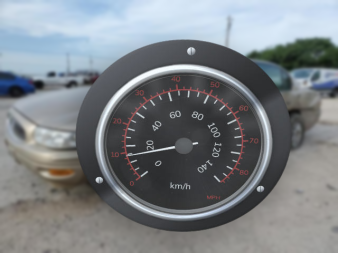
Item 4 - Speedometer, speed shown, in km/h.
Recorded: 15 km/h
